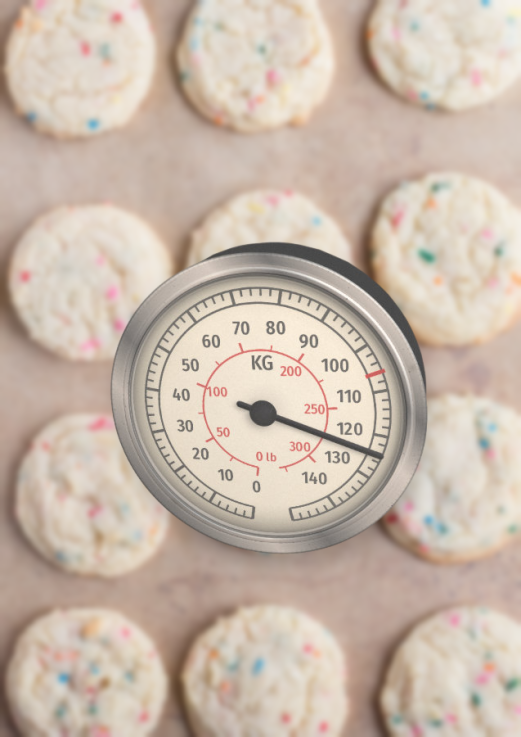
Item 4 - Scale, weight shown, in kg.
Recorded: 124 kg
